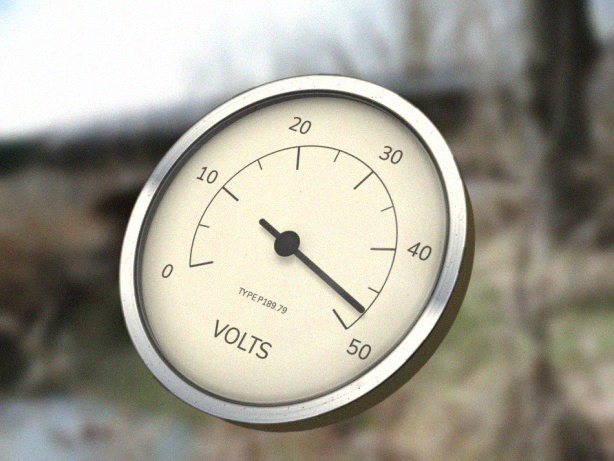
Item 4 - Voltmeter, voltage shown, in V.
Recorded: 47.5 V
